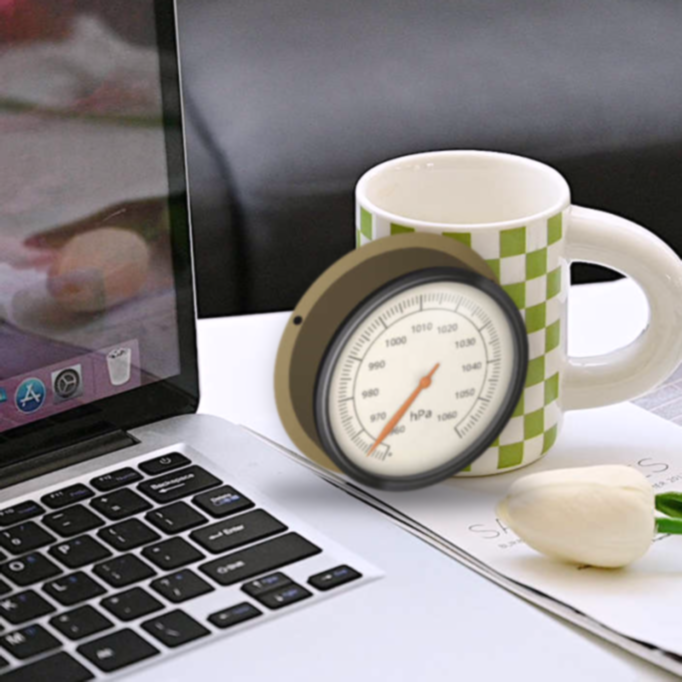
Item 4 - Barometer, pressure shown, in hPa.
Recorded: 965 hPa
